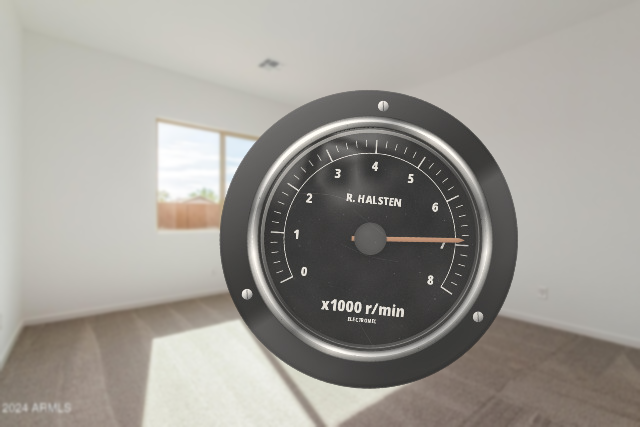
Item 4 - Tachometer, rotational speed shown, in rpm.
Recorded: 6900 rpm
